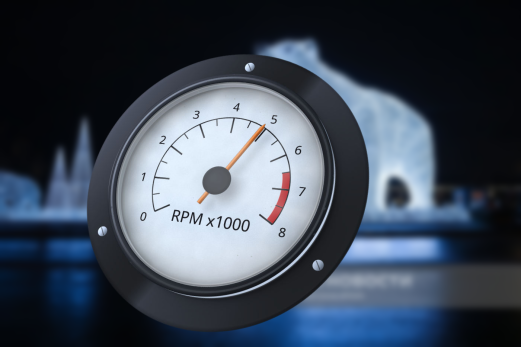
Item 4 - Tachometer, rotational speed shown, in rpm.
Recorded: 5000 rpm
